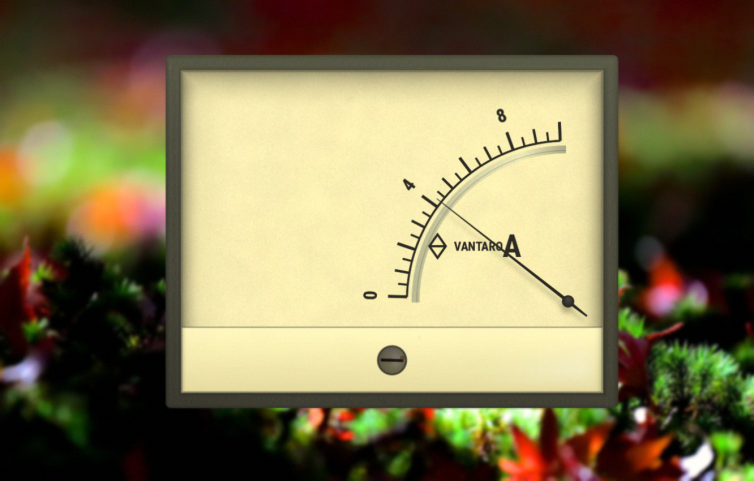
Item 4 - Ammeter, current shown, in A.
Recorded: 4.25 A
